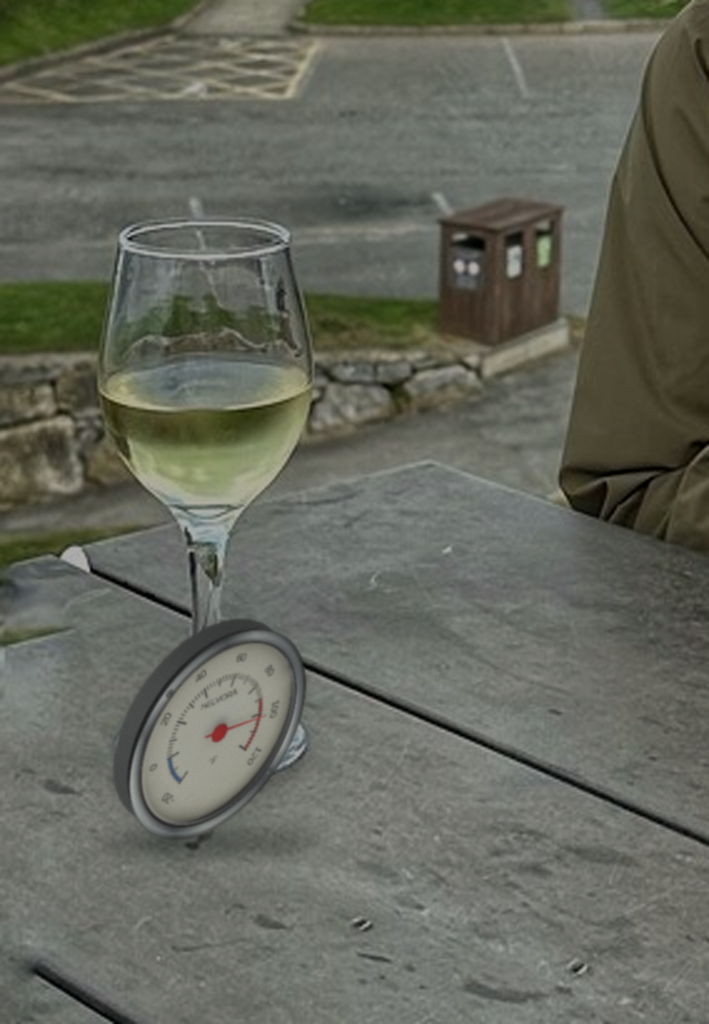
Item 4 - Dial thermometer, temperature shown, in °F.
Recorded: 100 °F
